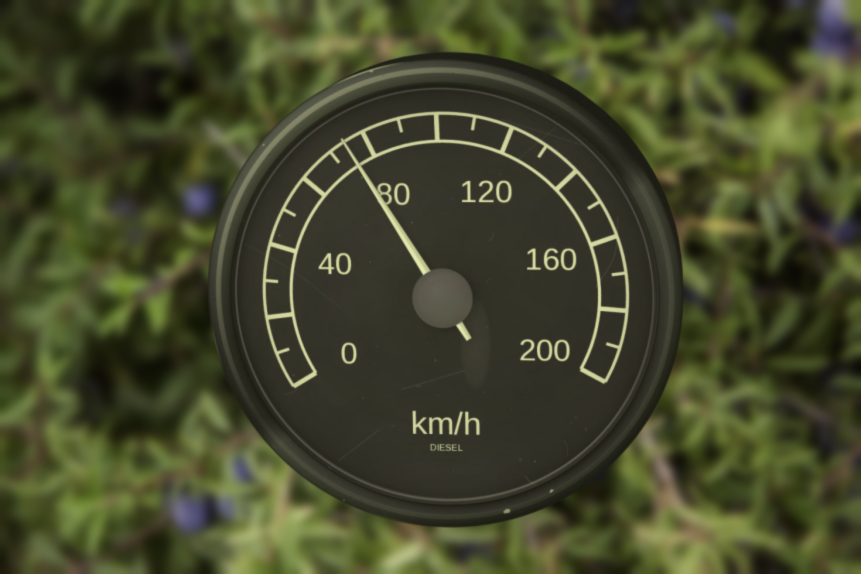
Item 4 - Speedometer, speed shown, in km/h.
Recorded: 75 km/h
